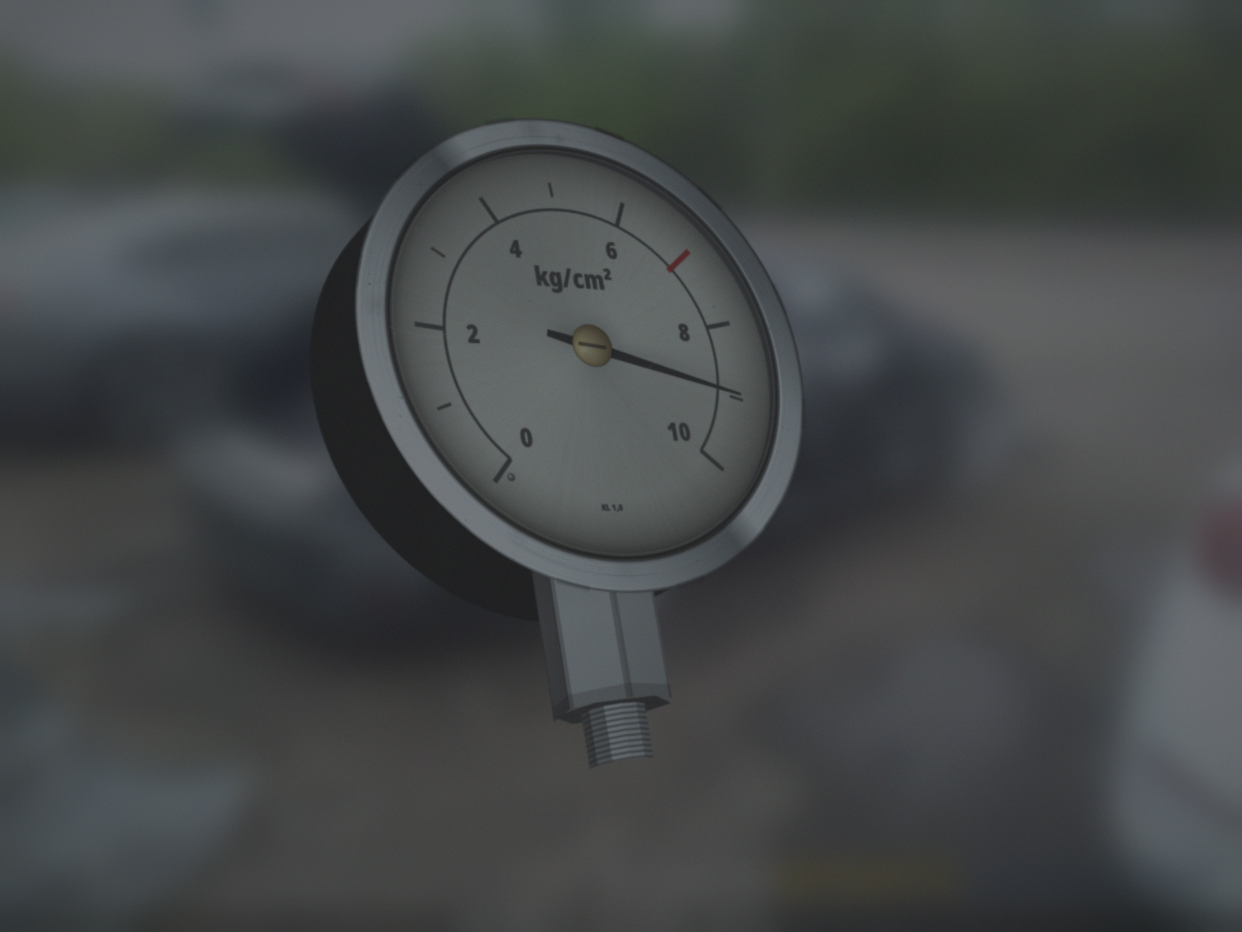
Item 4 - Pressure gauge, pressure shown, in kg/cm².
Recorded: 9 kg/cm²
